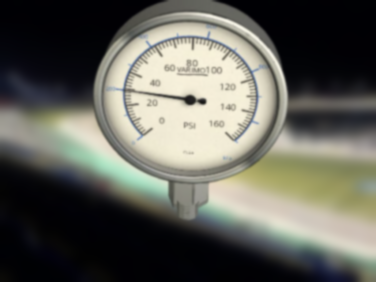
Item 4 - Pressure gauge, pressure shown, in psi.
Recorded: 30 psi
